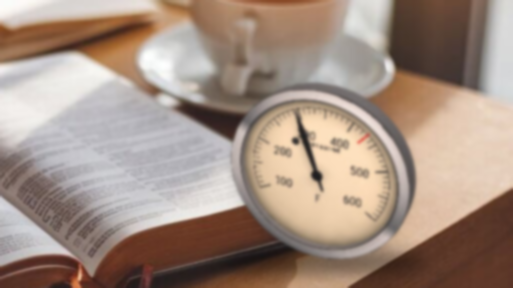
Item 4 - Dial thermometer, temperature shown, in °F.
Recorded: 300 °F
